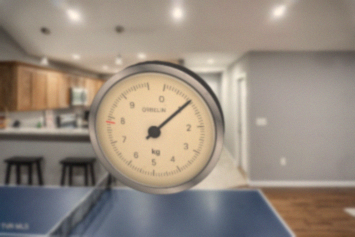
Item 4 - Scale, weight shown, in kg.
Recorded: 1 kg
